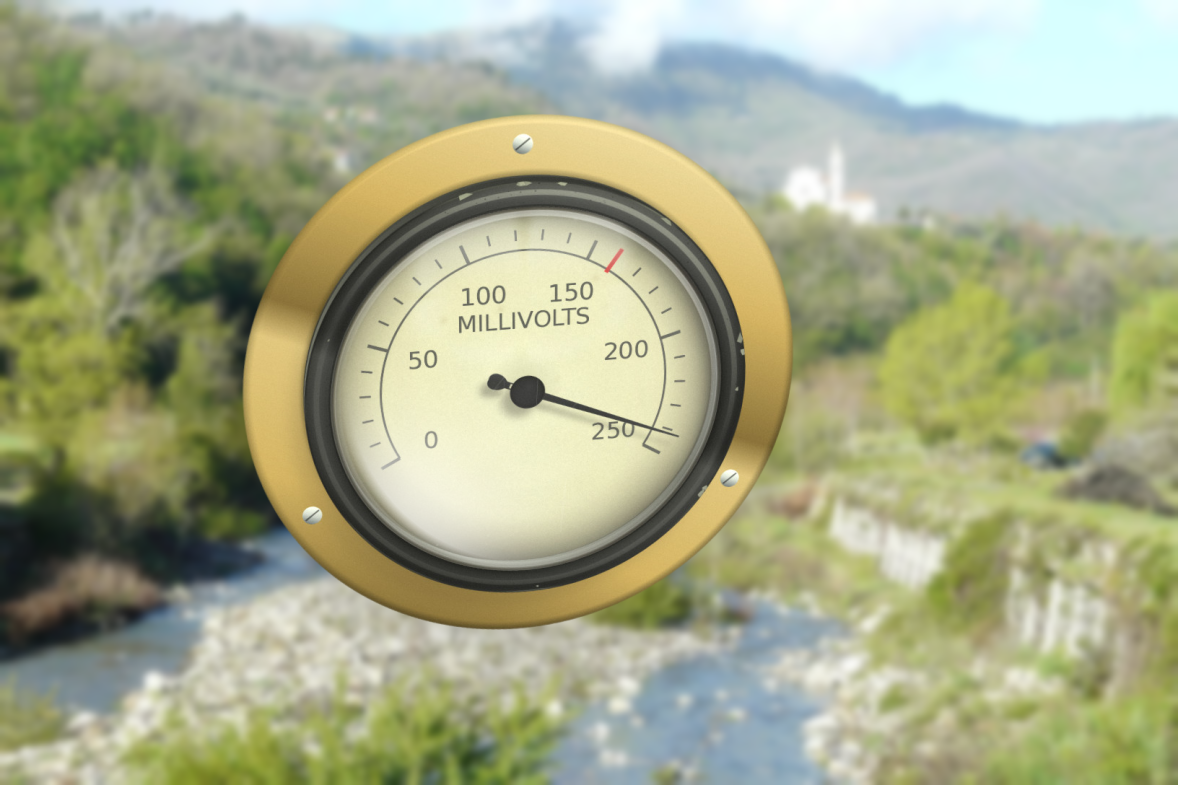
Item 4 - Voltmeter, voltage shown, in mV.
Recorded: 240 mV
